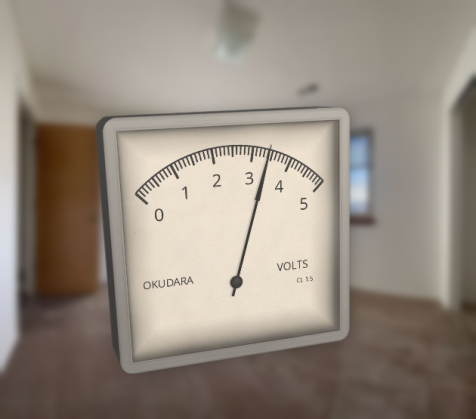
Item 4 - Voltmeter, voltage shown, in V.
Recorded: 3.4 V
